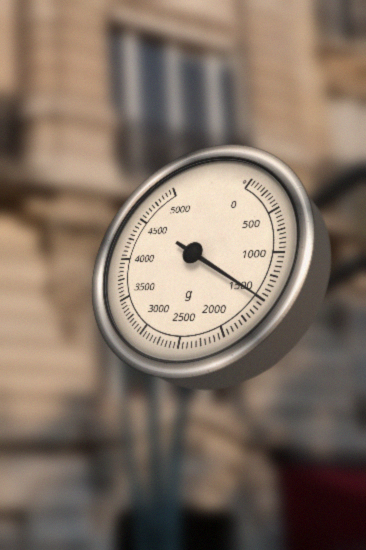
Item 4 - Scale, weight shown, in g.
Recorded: 1500 g
